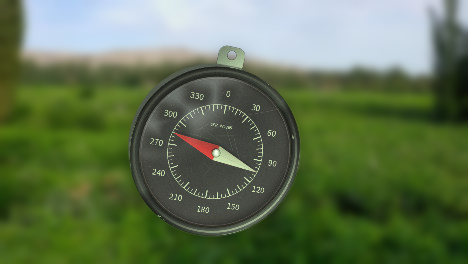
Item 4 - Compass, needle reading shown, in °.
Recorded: 285 °
